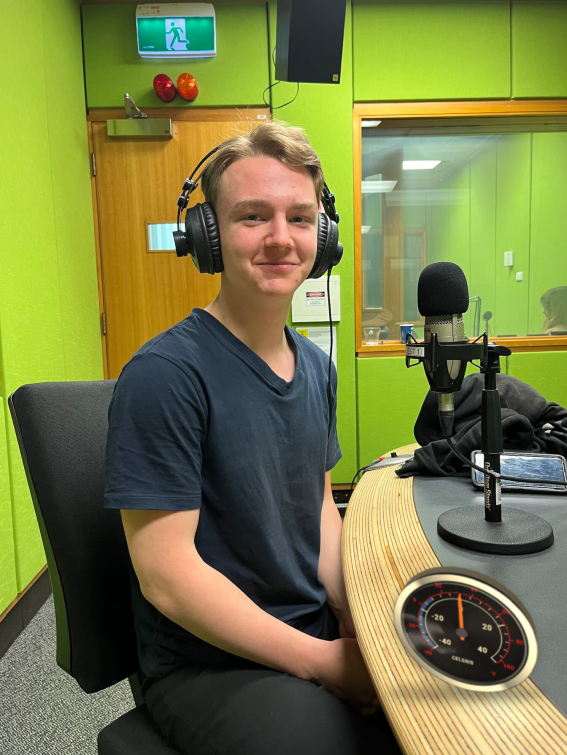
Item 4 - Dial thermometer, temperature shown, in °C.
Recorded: 0 °C
